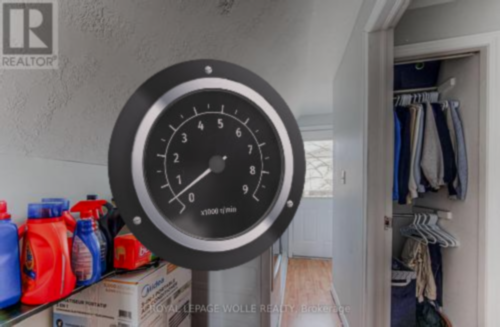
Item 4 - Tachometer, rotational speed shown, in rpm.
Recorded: 500 rpm
